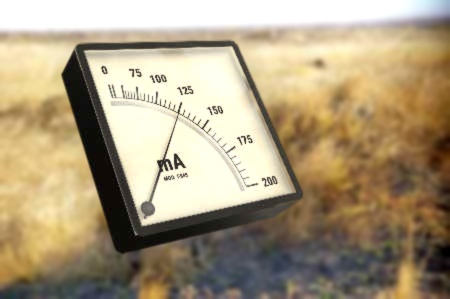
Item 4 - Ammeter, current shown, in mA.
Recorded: 125 mA
